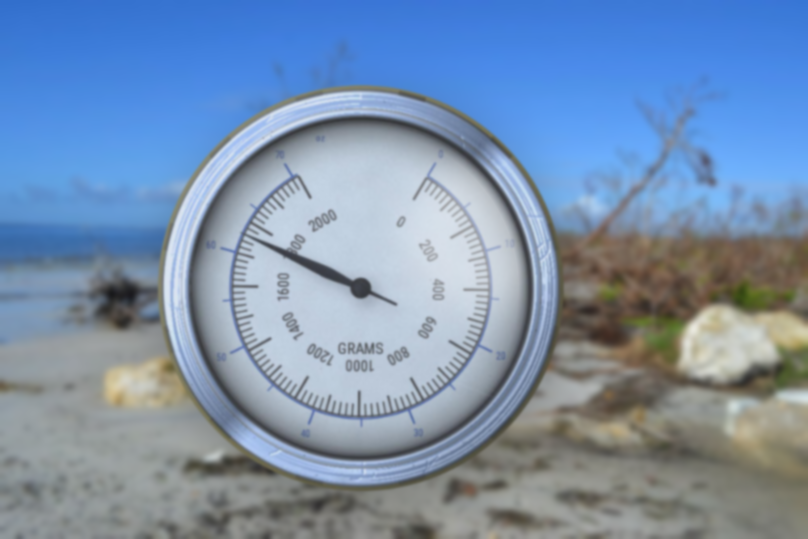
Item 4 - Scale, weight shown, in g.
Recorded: 1760 g
